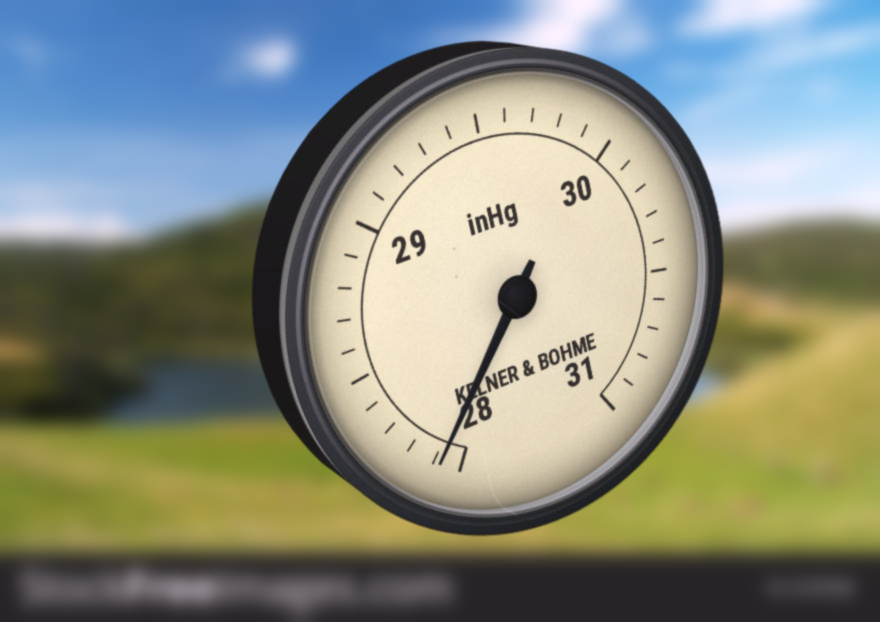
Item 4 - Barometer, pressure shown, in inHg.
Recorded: 28.1 inHg
